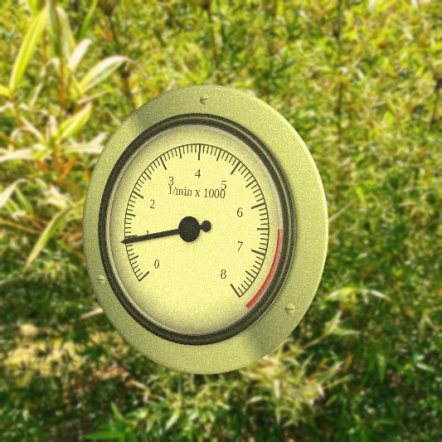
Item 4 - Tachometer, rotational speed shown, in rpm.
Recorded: 900 rpm
